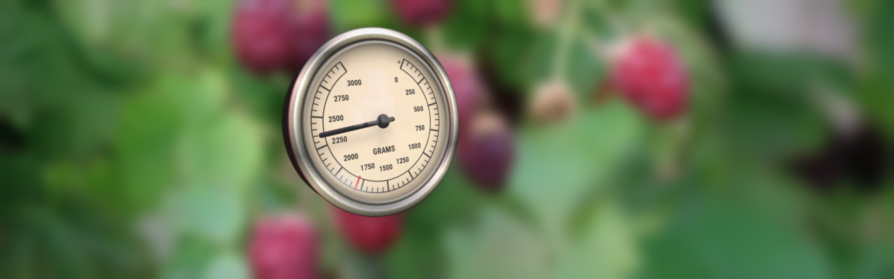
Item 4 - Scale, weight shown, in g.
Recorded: 2350 g
